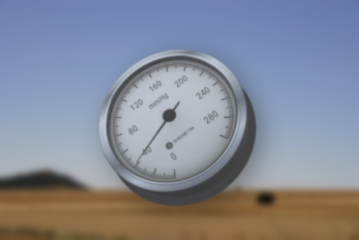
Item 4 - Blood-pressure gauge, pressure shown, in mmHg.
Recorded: 40 mmHg
